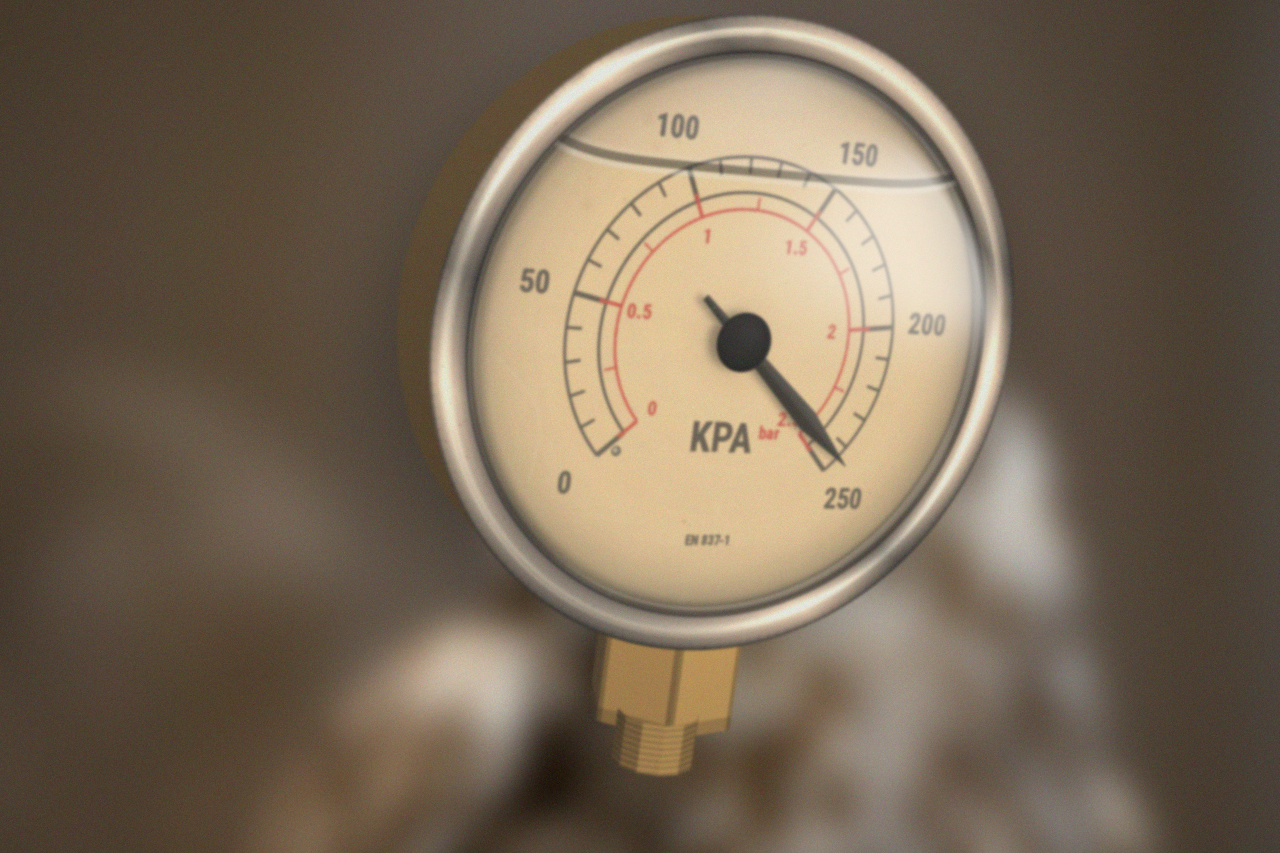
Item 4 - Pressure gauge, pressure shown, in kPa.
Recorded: 245 kPa
